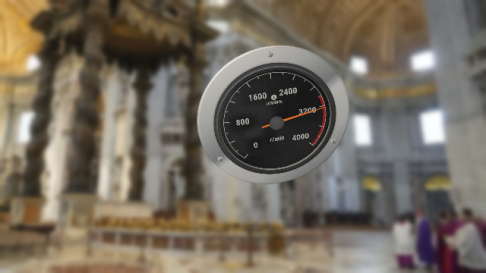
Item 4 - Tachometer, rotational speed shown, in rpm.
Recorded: 3200 rpm
